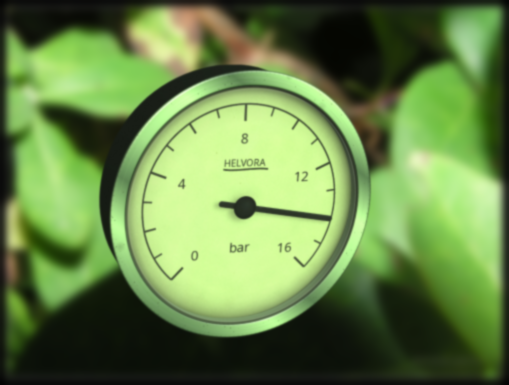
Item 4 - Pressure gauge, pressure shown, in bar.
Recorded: 14 bar
